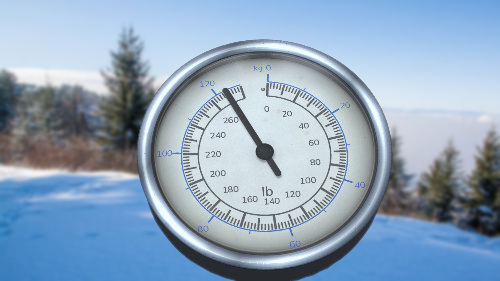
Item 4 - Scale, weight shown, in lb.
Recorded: 270 lb
